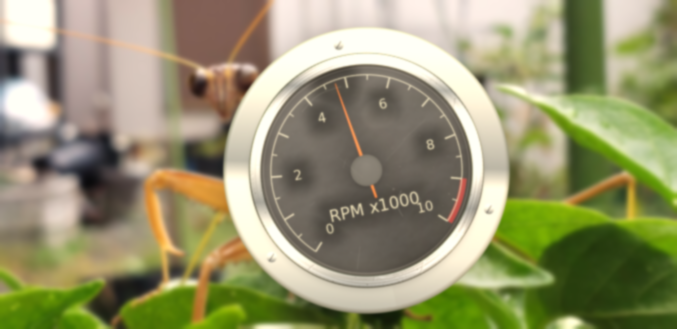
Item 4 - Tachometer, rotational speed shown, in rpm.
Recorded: 4750 rpm
